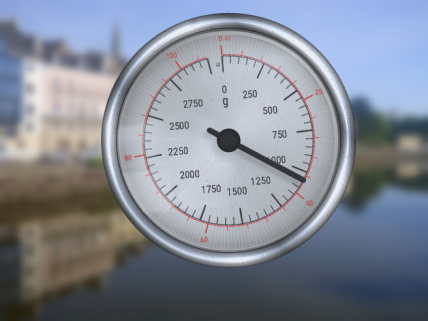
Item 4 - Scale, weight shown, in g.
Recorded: 1050 g
